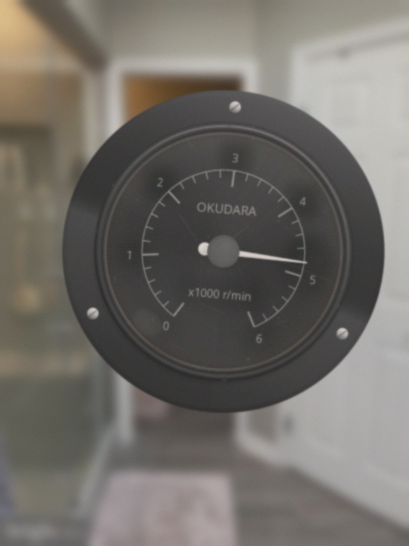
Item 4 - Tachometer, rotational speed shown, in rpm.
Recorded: 4800 rpm
